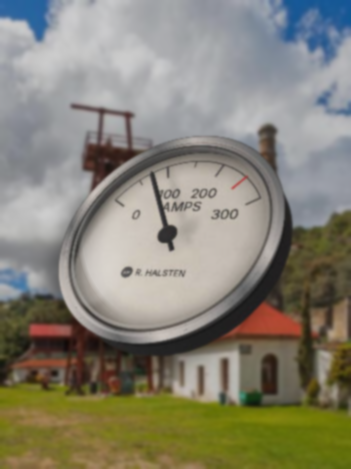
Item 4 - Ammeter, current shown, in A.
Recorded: 75 A
